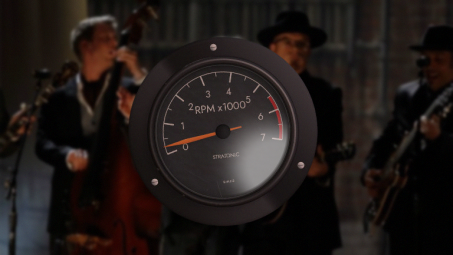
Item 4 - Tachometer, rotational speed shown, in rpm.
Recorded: 250 rpm
